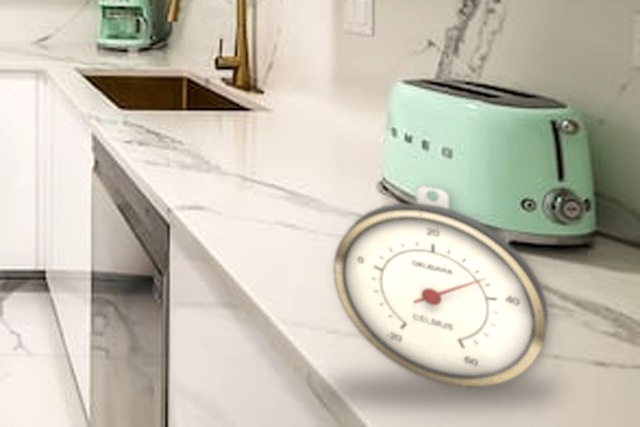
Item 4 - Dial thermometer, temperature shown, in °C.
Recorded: 34 °C
